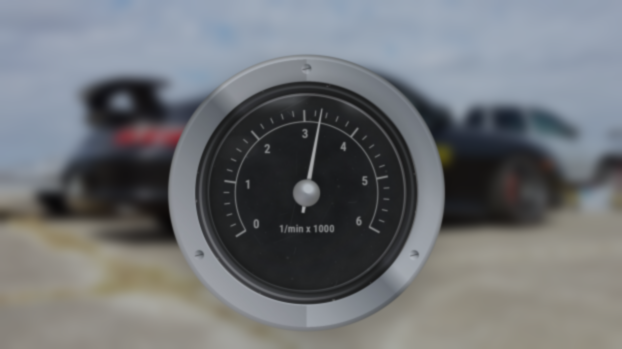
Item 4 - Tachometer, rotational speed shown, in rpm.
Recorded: 3300 rpm
